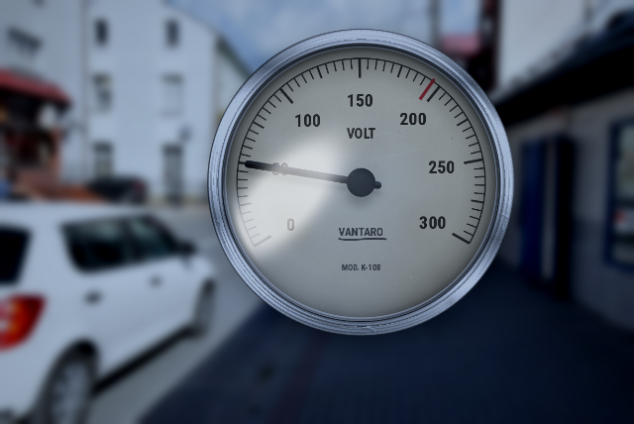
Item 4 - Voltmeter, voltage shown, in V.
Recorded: 50 V
